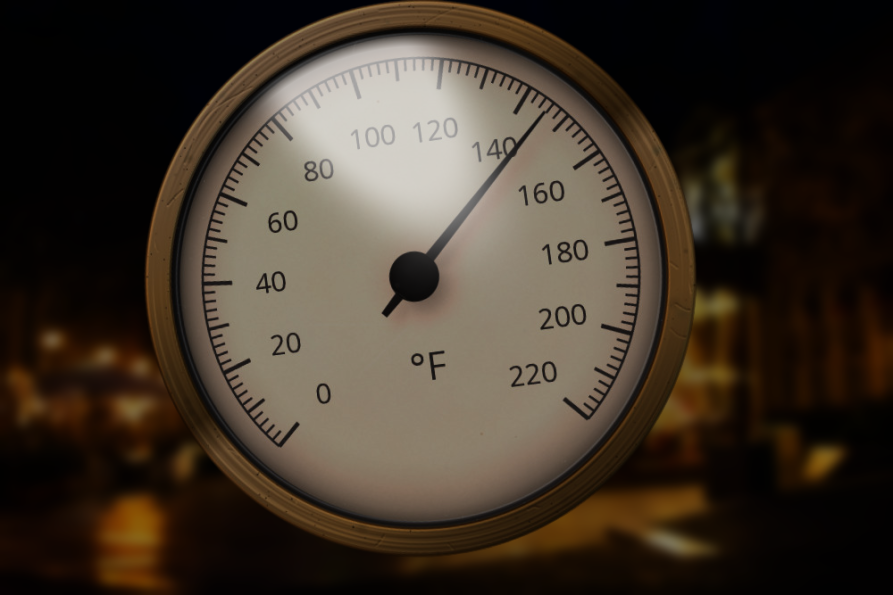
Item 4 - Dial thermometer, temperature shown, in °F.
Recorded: 146 °F
